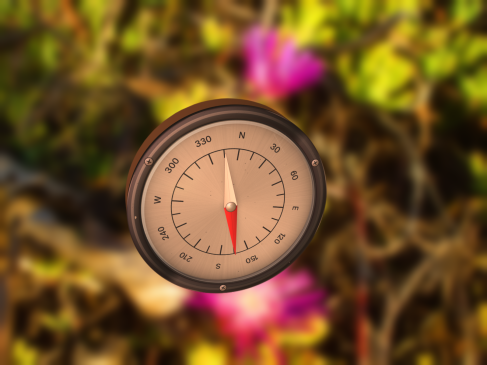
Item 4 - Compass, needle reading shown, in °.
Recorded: 165 °
